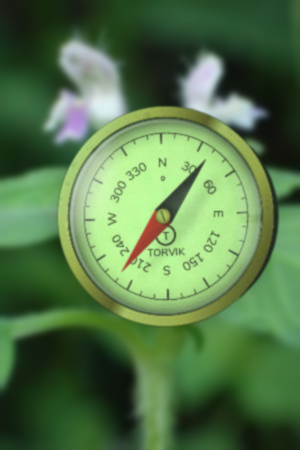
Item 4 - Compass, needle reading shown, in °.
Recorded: 220 °
